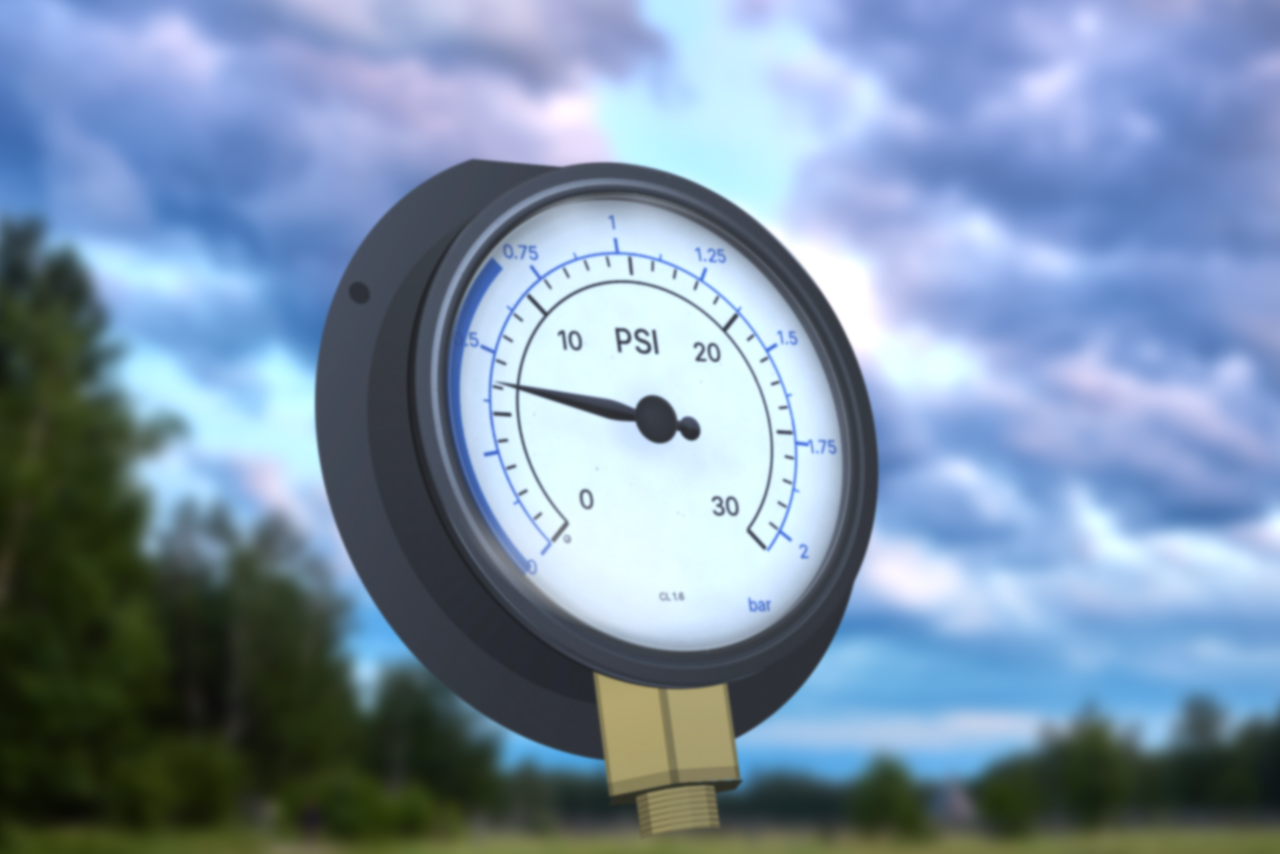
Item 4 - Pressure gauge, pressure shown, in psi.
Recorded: 6 psi
